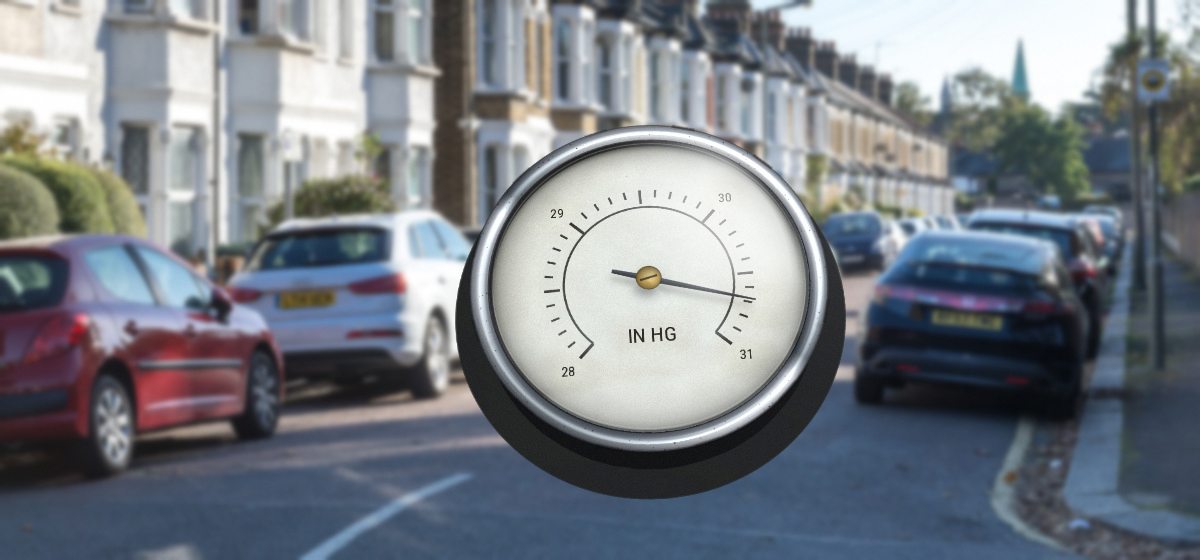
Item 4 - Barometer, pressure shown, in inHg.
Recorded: 30.7 inHg
